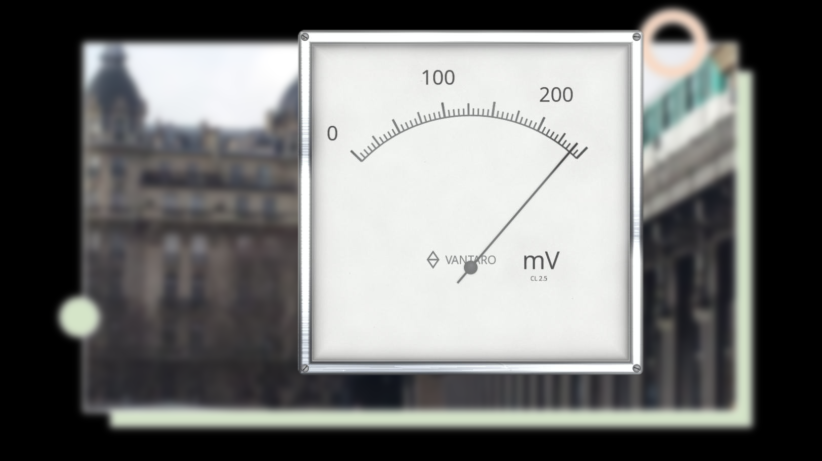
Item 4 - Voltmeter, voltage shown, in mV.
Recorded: 240 mV
